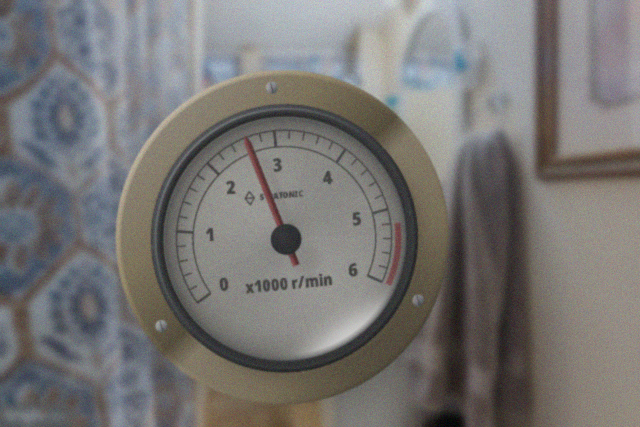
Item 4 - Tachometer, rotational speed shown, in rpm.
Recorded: 2600 rpm
